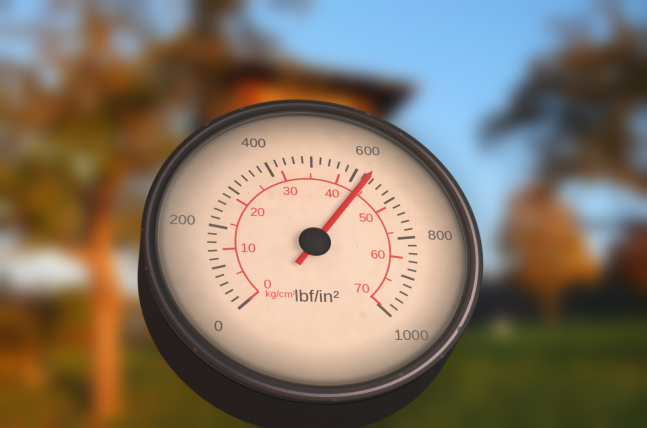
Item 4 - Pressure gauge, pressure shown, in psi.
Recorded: 630 psi
